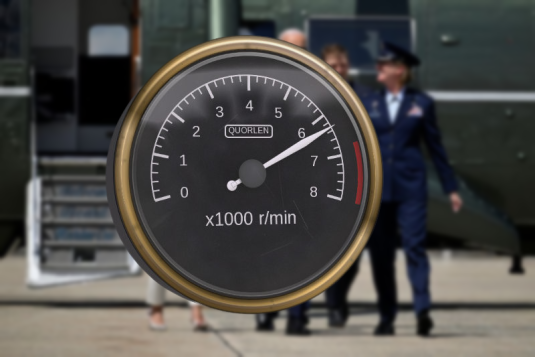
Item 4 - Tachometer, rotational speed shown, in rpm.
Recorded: 6300 rpm
